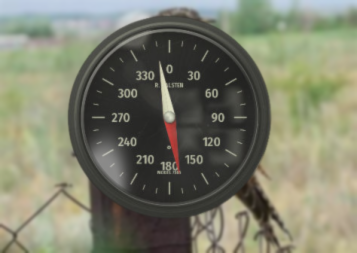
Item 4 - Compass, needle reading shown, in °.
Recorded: 170 °
